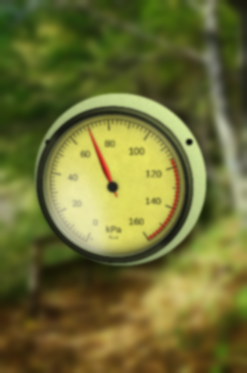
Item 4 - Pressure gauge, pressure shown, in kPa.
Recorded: 70 kPa
